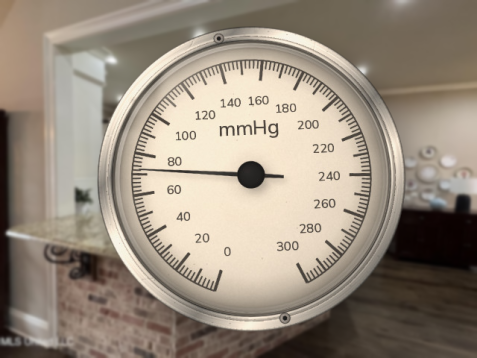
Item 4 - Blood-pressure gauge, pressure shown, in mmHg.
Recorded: 72 mmHg
